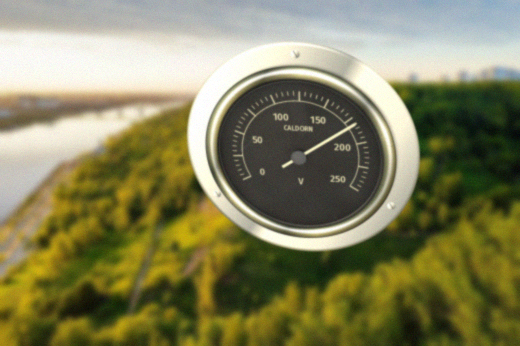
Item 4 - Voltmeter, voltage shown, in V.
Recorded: 180 V
